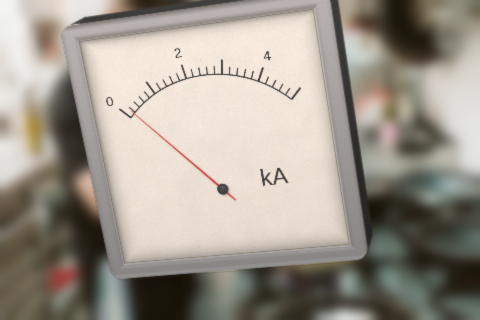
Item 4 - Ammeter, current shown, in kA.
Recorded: 0.2 kA
